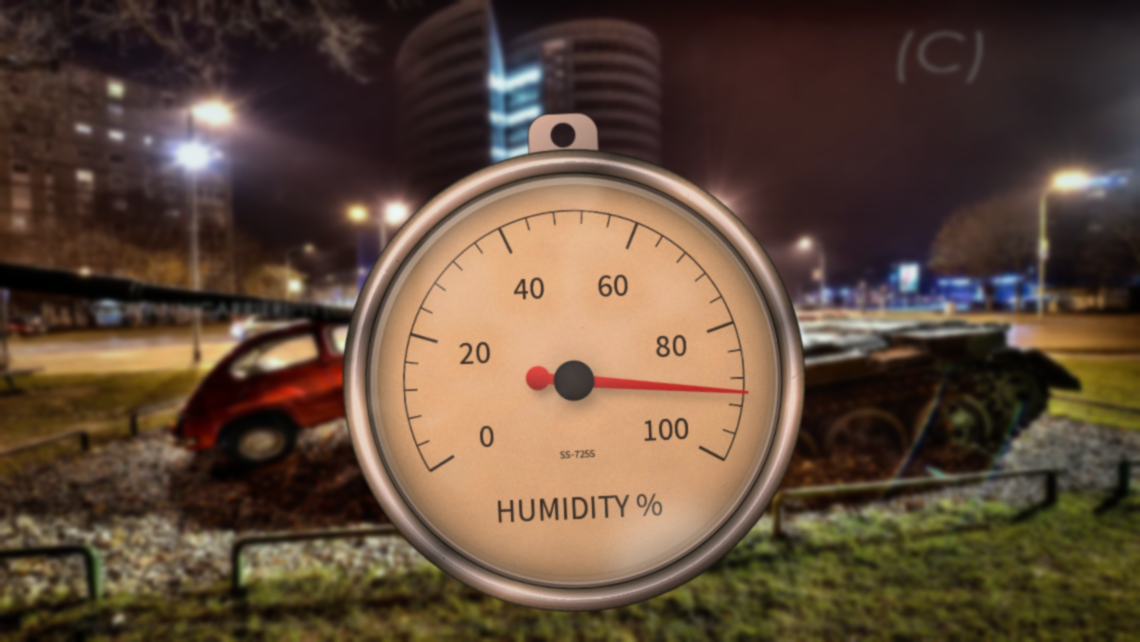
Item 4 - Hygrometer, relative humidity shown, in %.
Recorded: 90 %
